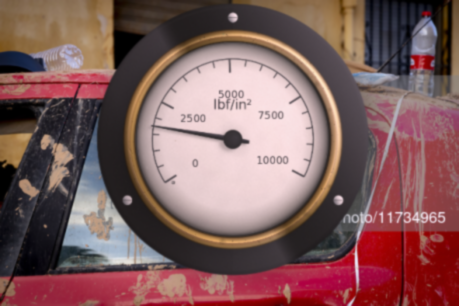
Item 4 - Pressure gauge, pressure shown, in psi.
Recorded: 1750 psi
